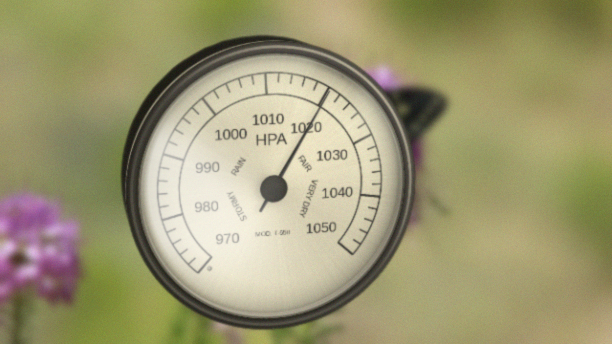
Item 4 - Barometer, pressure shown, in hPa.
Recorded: 1020 hPa
